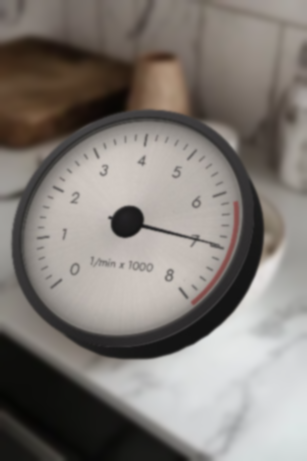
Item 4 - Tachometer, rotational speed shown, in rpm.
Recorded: 7000 rpm
